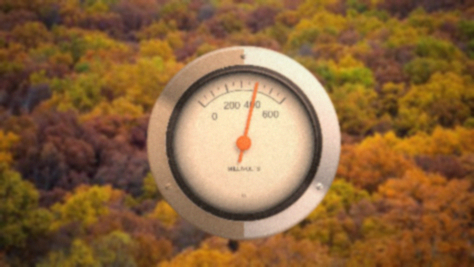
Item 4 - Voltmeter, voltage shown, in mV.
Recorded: 400 mV
